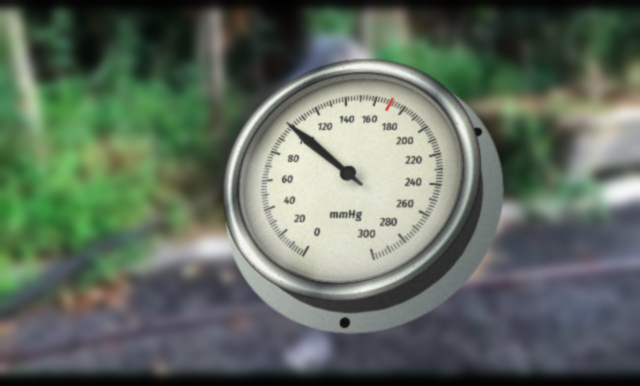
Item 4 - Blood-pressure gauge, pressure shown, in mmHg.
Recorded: 100 mmHg
